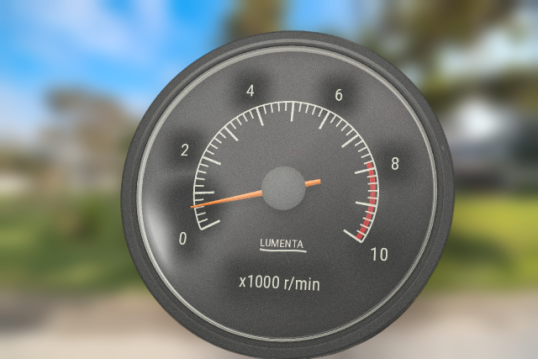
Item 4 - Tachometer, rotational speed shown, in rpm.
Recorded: 600 rpm
